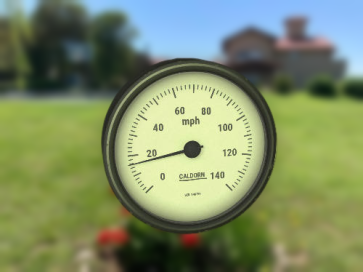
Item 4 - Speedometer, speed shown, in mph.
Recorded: 16 mph
